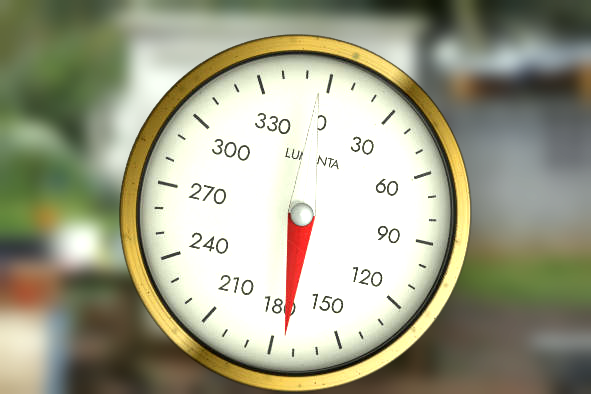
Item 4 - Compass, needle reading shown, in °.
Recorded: 175 °
